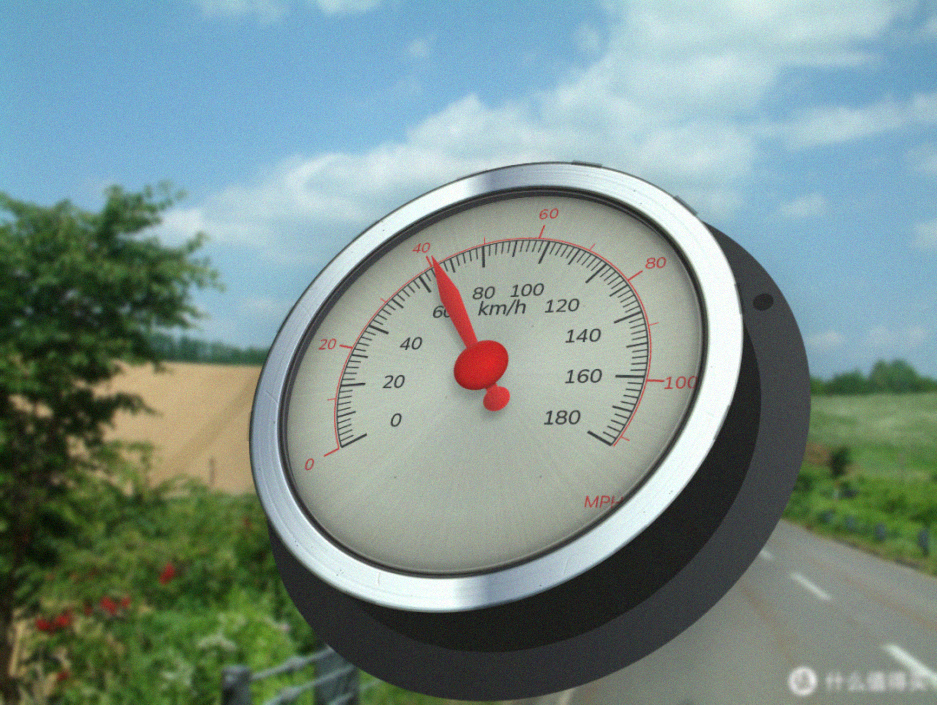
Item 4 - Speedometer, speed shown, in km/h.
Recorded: 66 km/h
